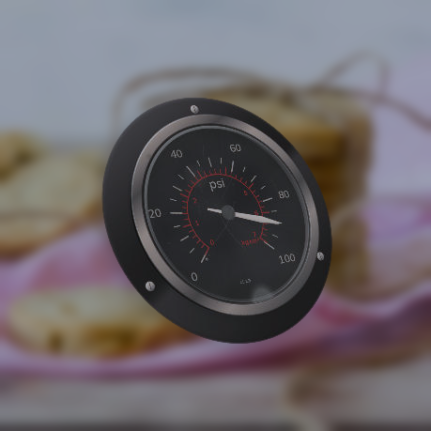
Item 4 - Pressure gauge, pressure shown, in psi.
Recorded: 90 psi
